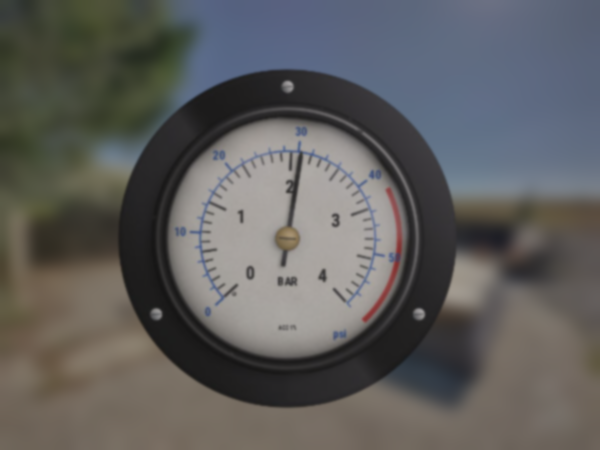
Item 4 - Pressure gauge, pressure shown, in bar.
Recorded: 2.1 bar
